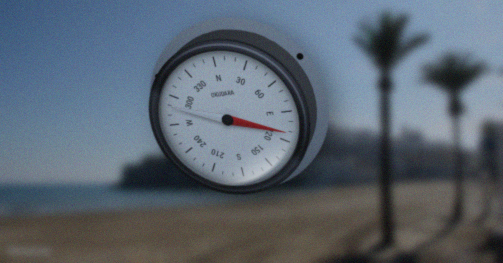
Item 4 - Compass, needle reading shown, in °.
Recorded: 110 °
